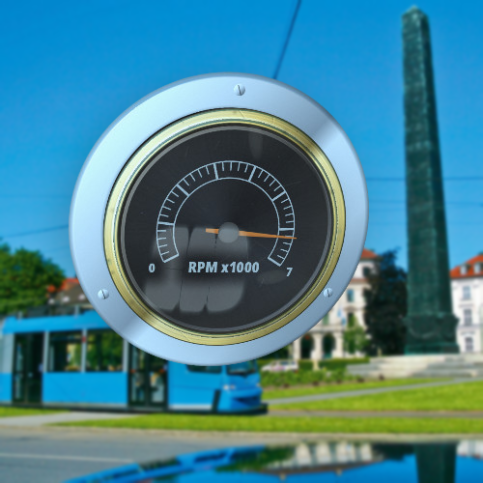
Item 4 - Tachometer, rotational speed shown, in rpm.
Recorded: 6200 rpm
